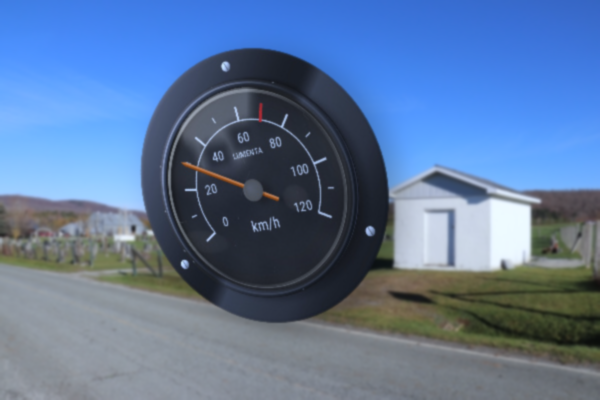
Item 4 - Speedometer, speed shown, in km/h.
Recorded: 30 km/h
